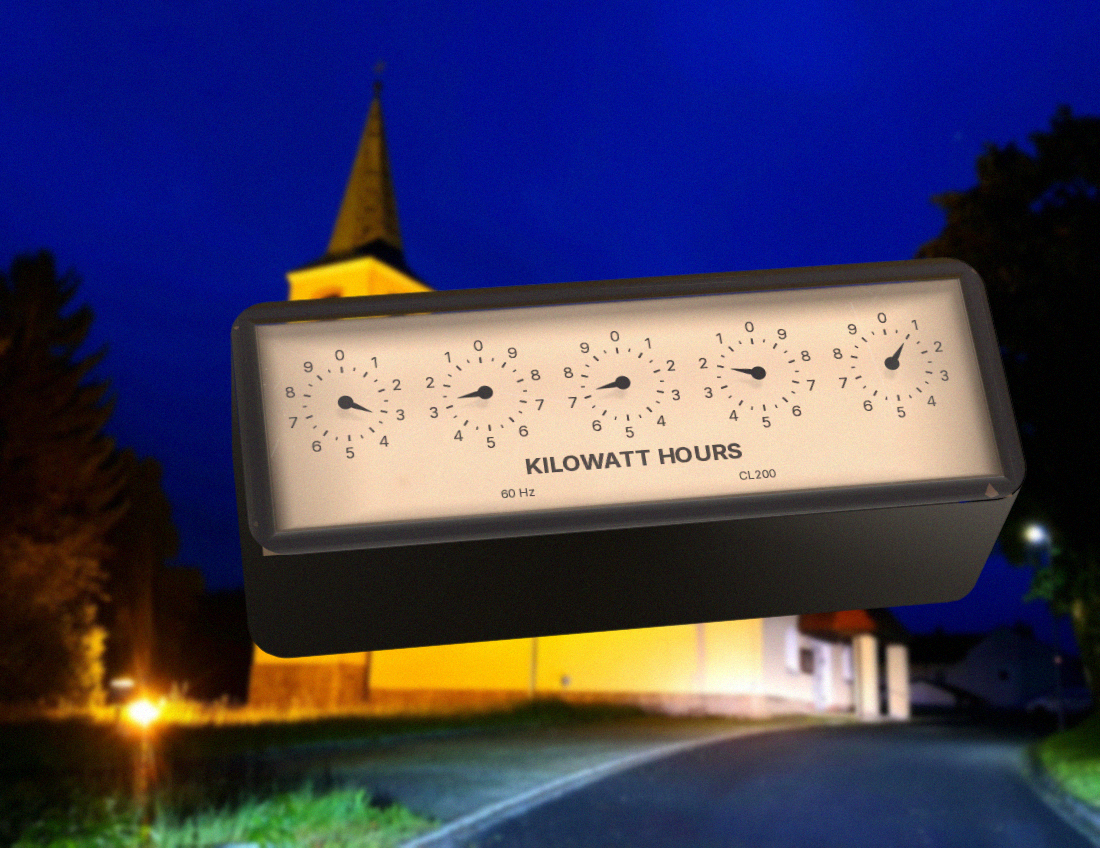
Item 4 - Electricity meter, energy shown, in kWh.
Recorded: 32721 kWh
